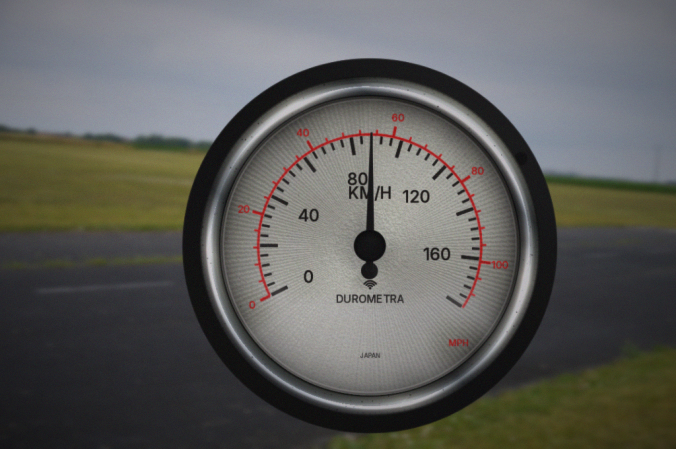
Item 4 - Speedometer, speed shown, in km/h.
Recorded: 88 km/h
